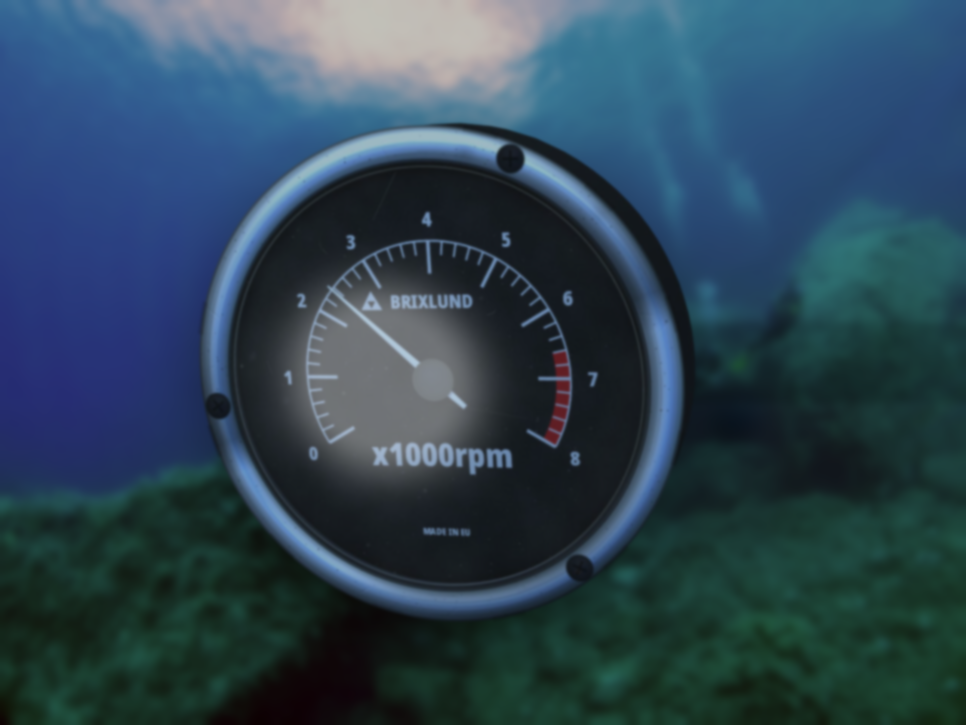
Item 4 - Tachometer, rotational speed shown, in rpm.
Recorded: 2400 rpm
